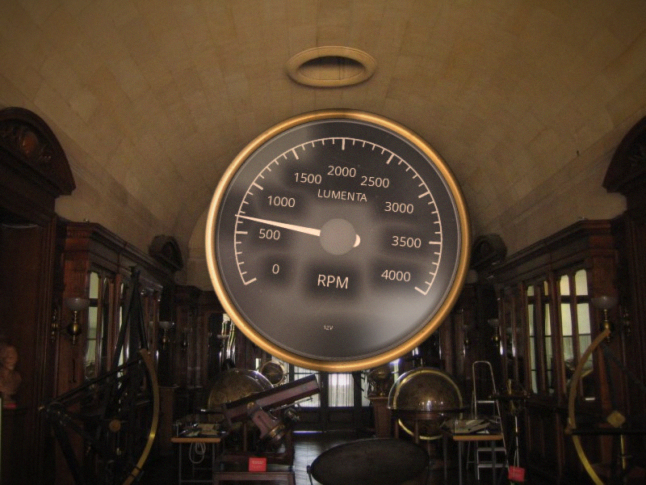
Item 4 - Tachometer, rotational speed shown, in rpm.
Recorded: 650 rpm
